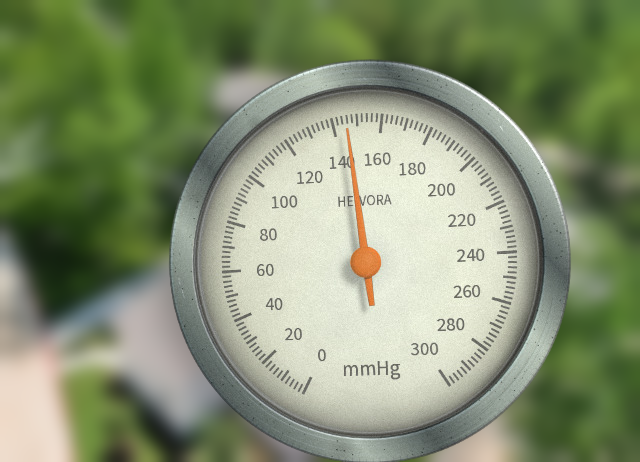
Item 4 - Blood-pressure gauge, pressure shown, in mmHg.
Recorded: 146 mmHg
